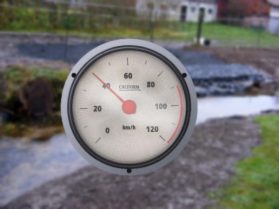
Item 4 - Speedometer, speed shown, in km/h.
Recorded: 40 km/h
